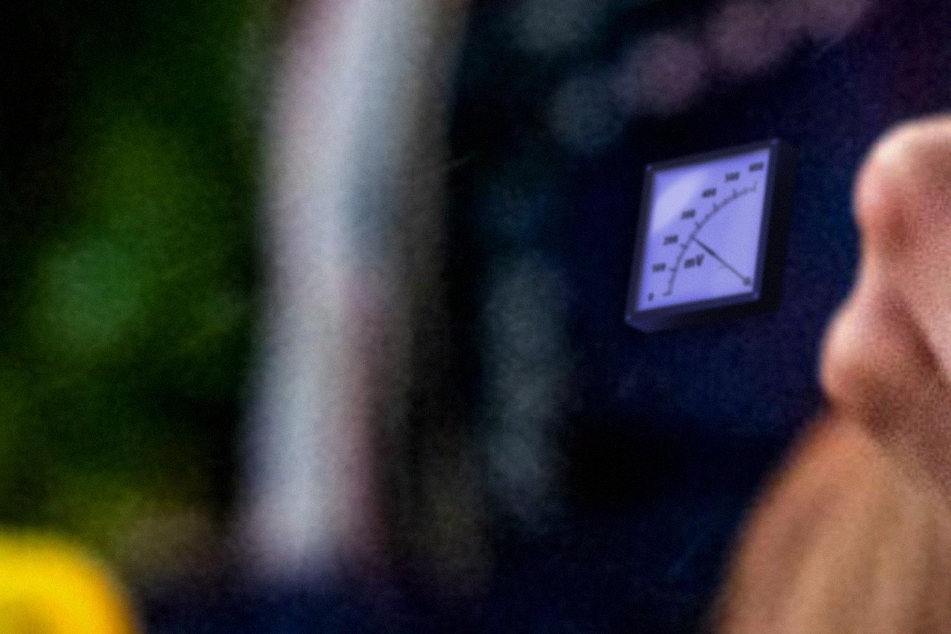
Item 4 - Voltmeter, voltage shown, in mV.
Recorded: 250 mV
